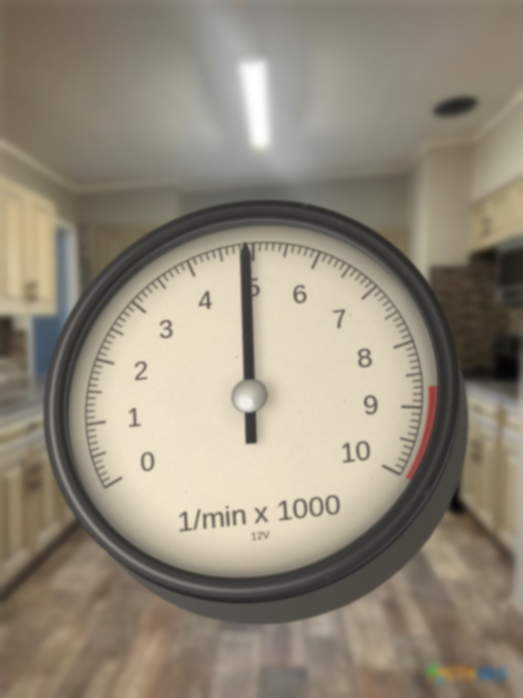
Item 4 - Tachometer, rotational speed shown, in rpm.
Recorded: 4900 rpm
